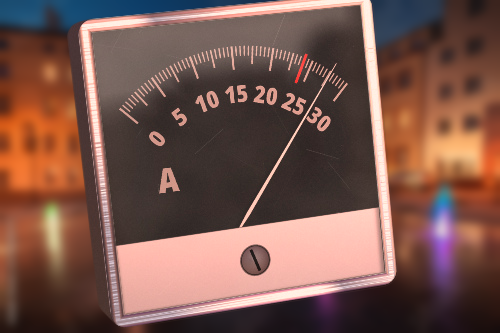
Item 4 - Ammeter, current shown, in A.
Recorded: 27.5 A
